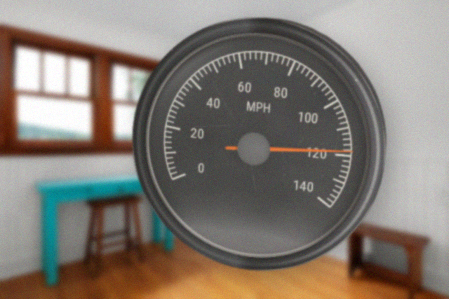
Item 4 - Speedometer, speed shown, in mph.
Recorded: 118 mph
